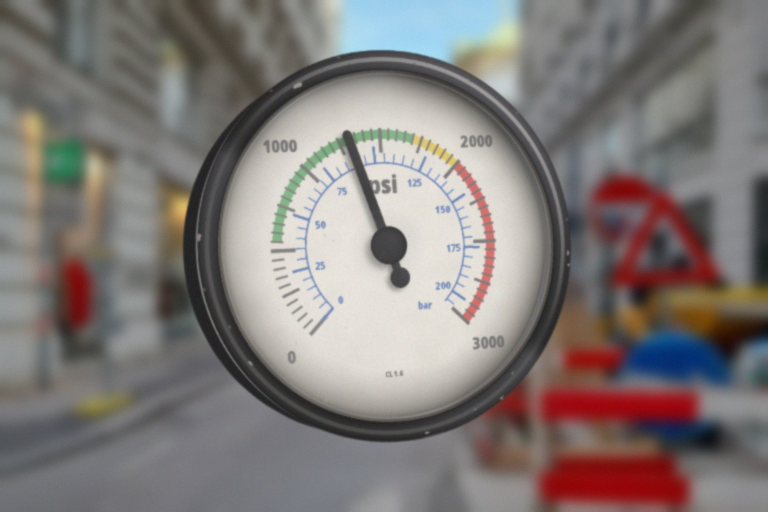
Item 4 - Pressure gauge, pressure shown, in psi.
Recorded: 1300 psi
